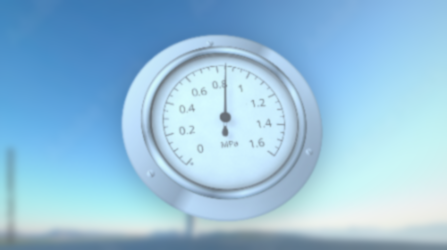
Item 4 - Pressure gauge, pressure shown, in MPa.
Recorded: 0.85 MPa
